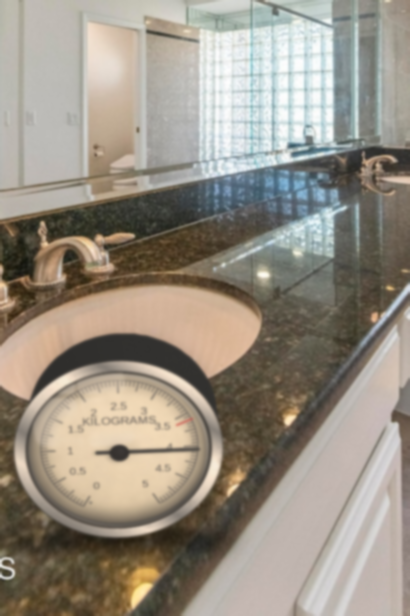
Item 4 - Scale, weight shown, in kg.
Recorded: 4 kg
